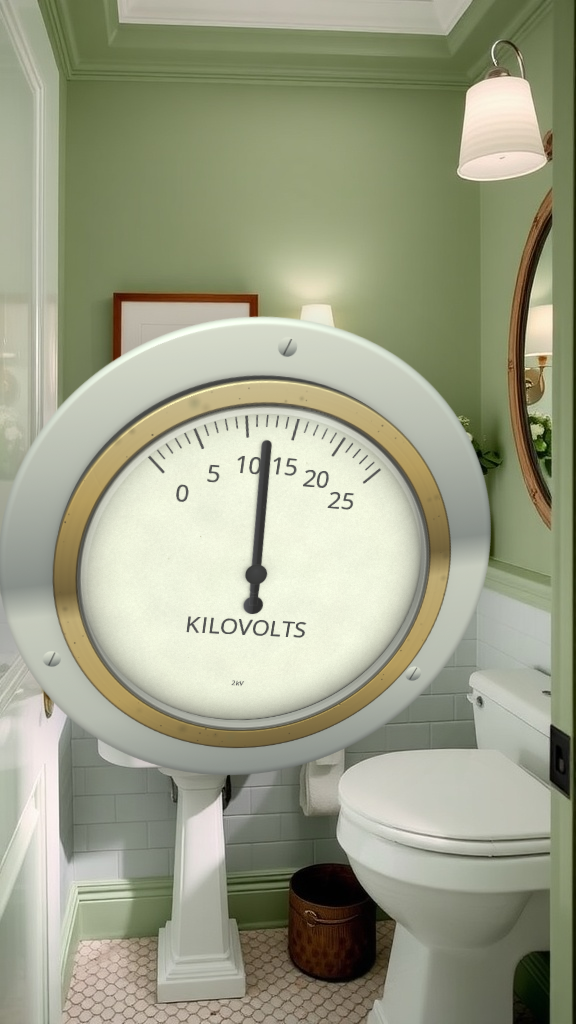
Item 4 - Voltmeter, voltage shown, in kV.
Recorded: 12 kV
